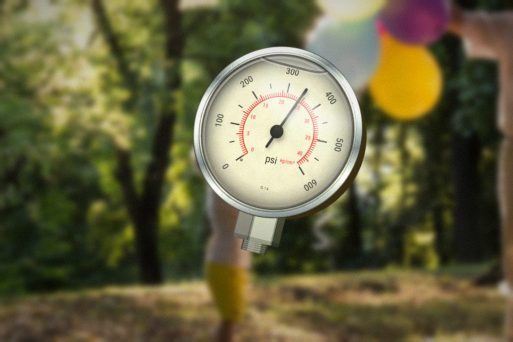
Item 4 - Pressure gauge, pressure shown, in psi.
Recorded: 350 psi
